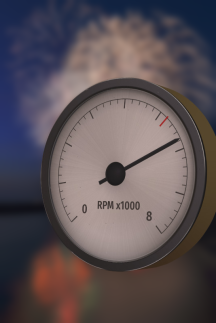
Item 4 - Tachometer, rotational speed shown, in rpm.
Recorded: 5800 rpm
